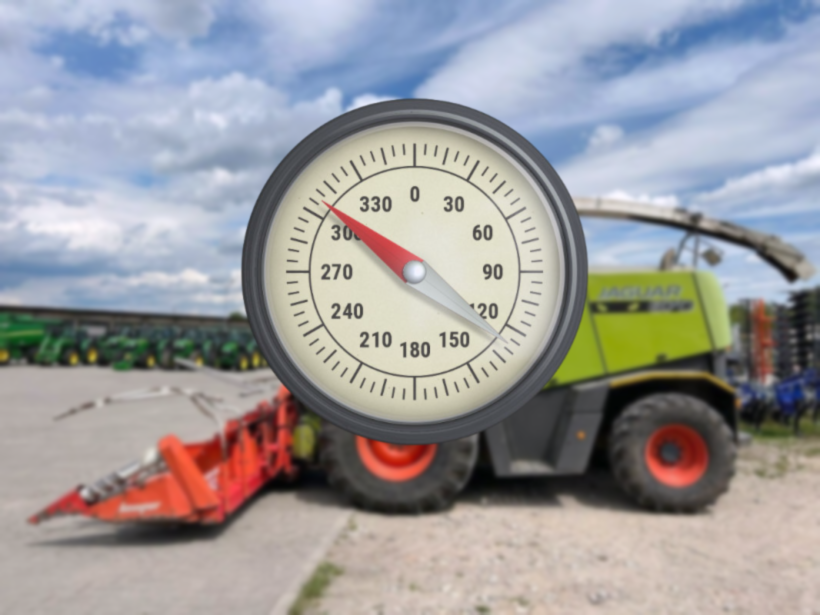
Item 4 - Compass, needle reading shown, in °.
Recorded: 307.5 °
